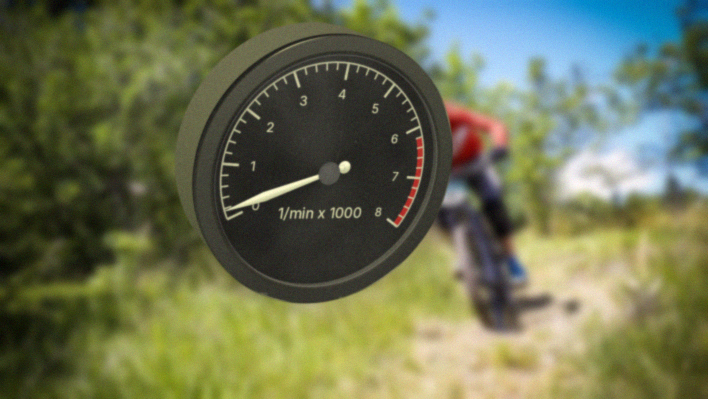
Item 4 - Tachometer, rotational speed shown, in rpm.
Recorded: 200 rpm
